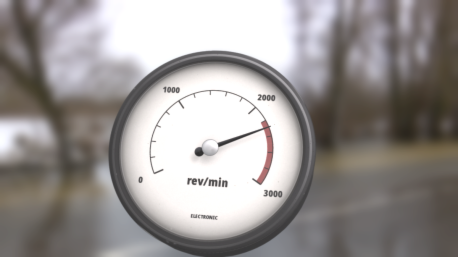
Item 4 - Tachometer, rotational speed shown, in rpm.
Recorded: 2300 rpm
